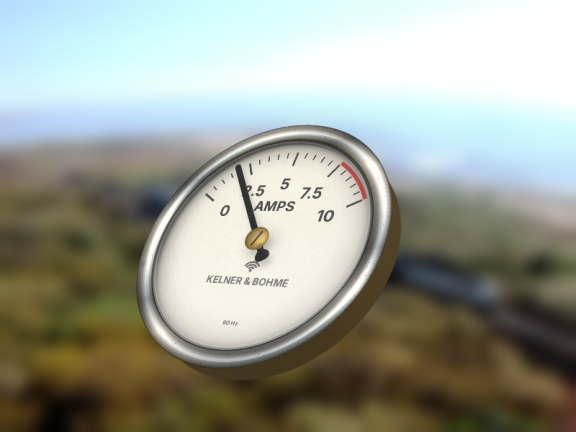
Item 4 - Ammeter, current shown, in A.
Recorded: 2 A
